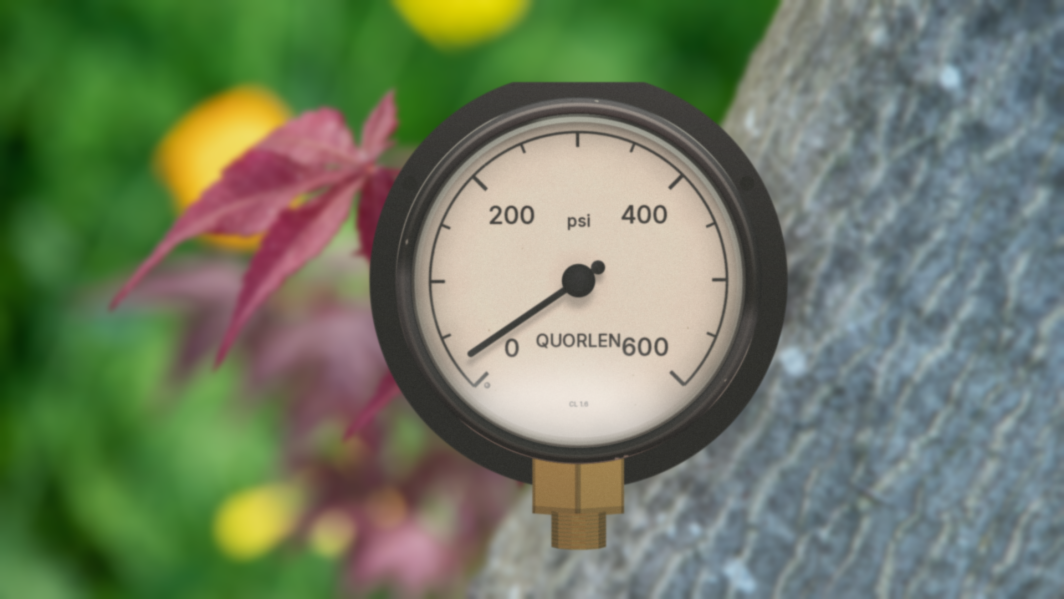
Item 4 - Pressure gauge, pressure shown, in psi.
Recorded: 25 psi
